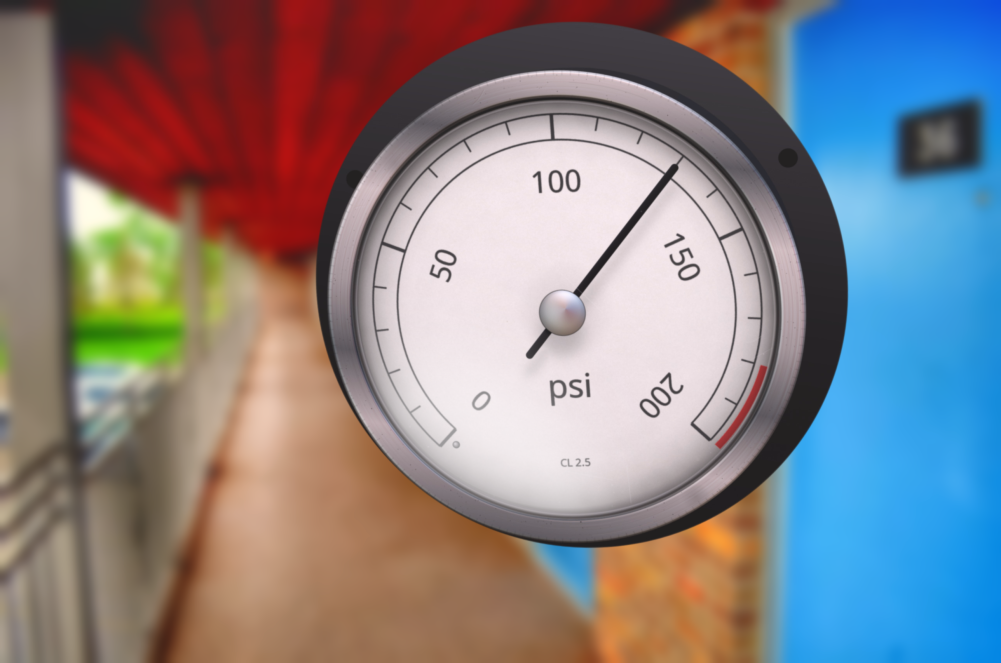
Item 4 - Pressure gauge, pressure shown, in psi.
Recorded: 130 psi
